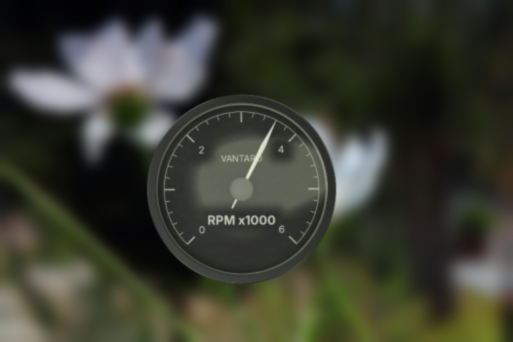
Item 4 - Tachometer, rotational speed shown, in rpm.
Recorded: 3600 rpm
